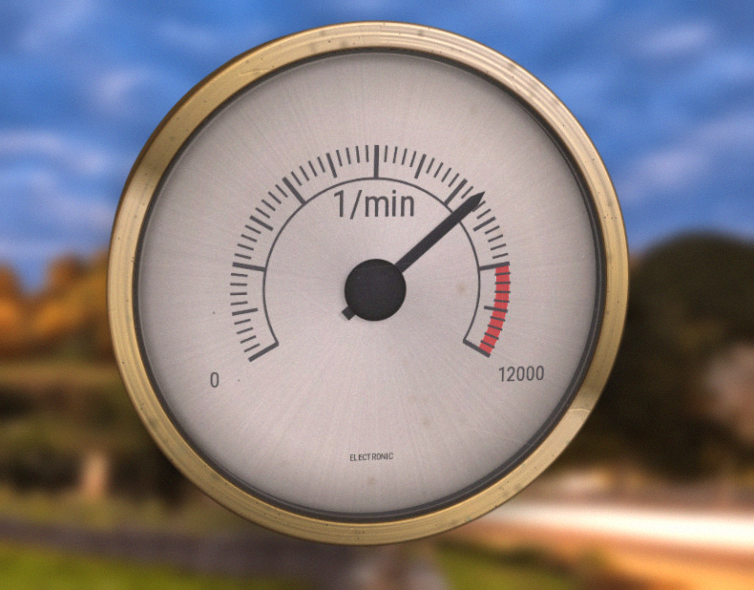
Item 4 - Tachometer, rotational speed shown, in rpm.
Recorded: 8400 rpm
